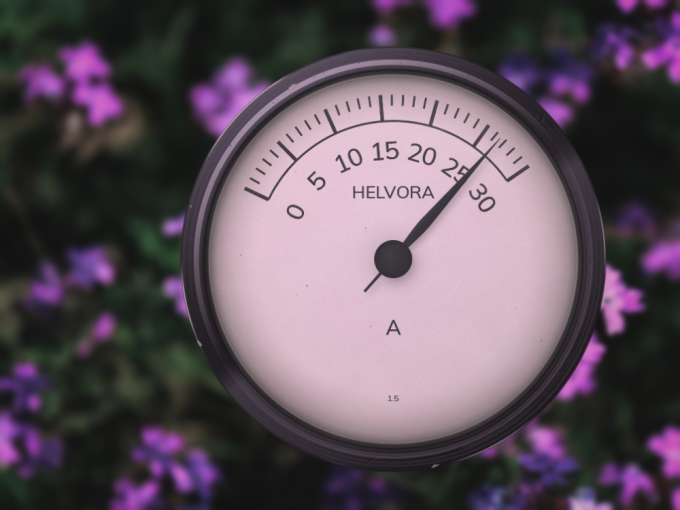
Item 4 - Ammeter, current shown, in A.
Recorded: 26.5 A
